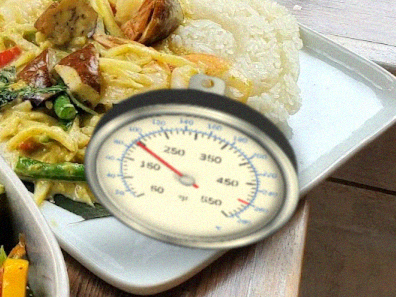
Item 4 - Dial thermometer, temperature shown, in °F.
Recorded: 200 °F
